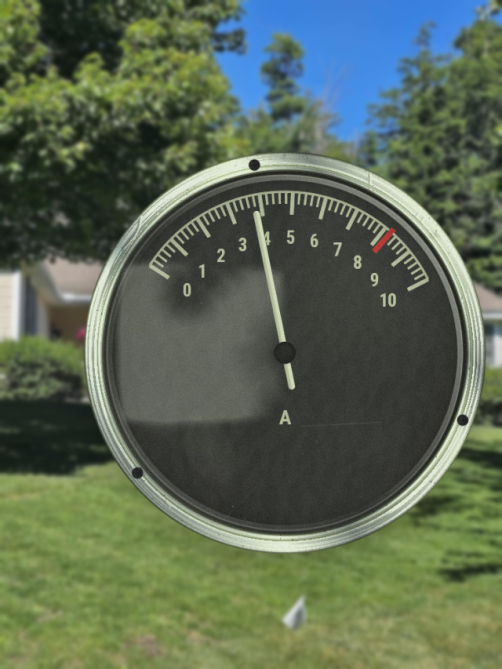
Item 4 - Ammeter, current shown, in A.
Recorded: 3.8 A
